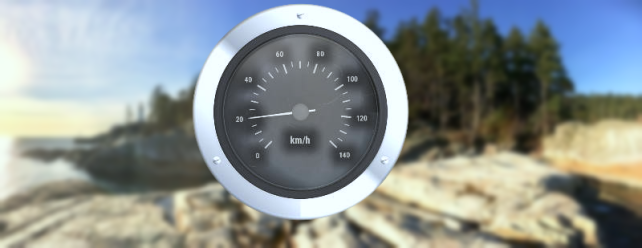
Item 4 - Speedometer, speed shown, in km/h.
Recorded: 20 km/h
